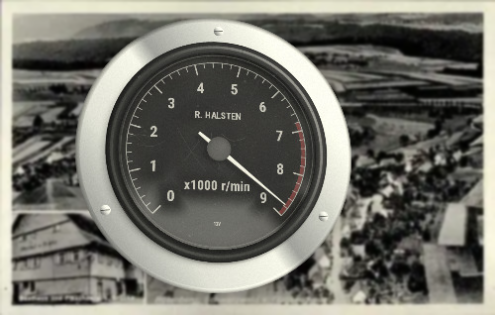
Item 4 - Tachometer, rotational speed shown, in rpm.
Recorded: 8800 rpm
